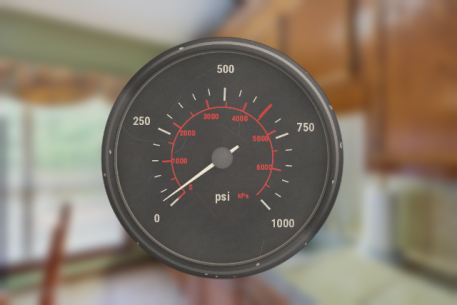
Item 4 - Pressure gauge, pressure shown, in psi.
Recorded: 25 psi
